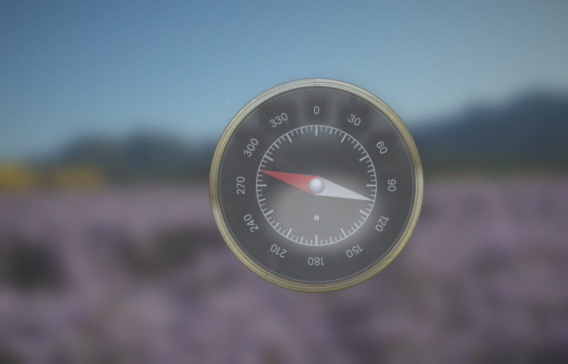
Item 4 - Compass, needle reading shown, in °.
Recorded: 285 °
